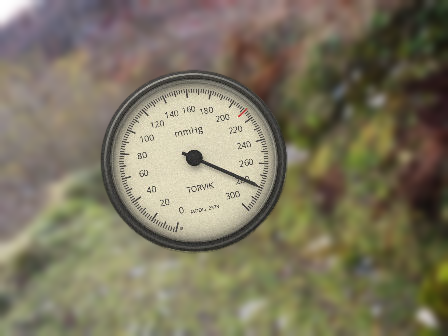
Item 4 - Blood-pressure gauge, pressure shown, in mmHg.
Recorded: 280 mmHg
